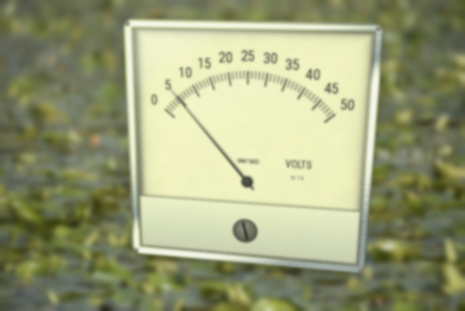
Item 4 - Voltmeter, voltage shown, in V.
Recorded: 5 V
